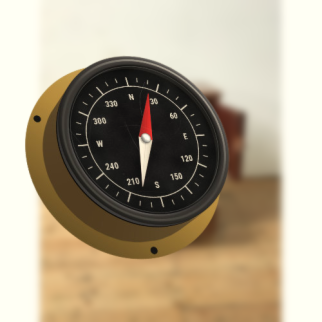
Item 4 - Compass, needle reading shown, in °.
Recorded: 20 °
